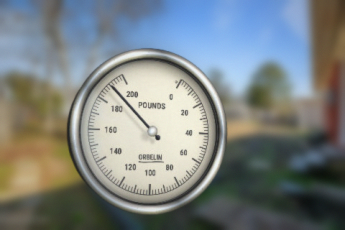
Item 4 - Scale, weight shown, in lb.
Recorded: 190 lb
